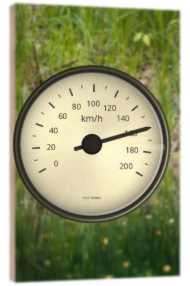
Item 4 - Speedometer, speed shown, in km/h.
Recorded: 160 km/h
